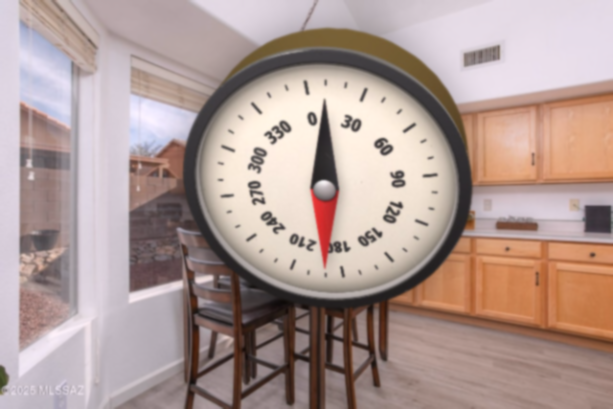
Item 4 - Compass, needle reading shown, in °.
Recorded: 190 °
